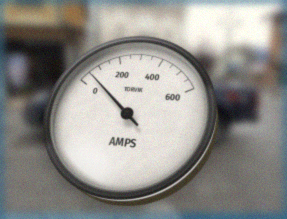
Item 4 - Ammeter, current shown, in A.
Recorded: 50 A
